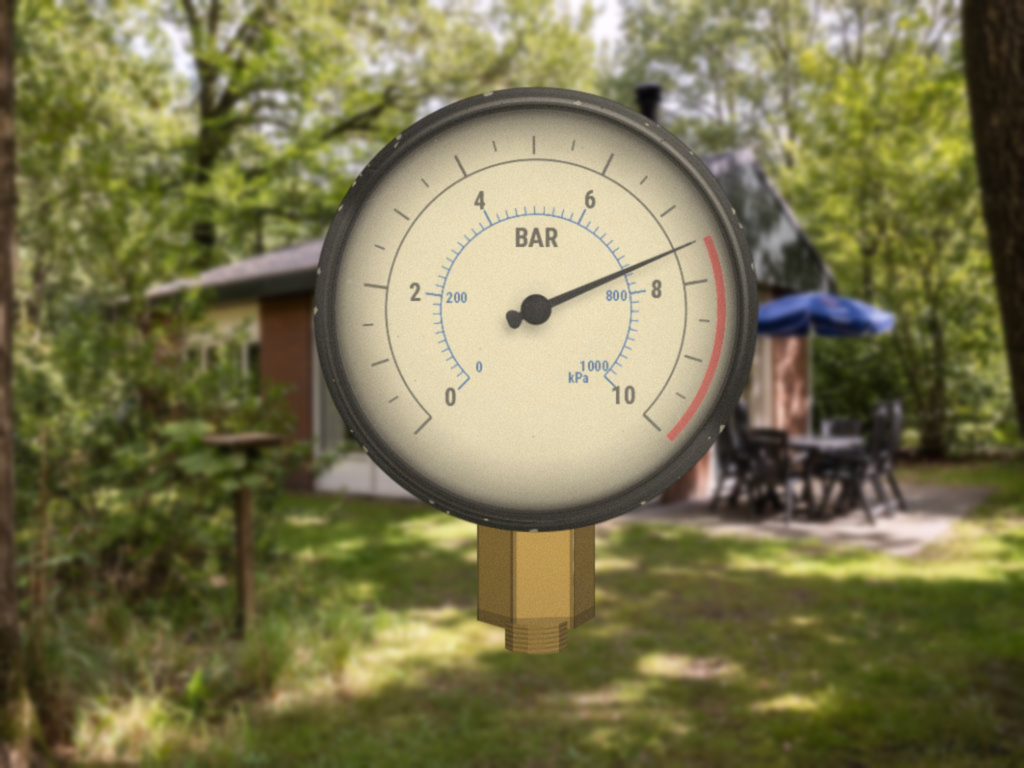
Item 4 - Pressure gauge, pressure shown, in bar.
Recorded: 7.5 bar
